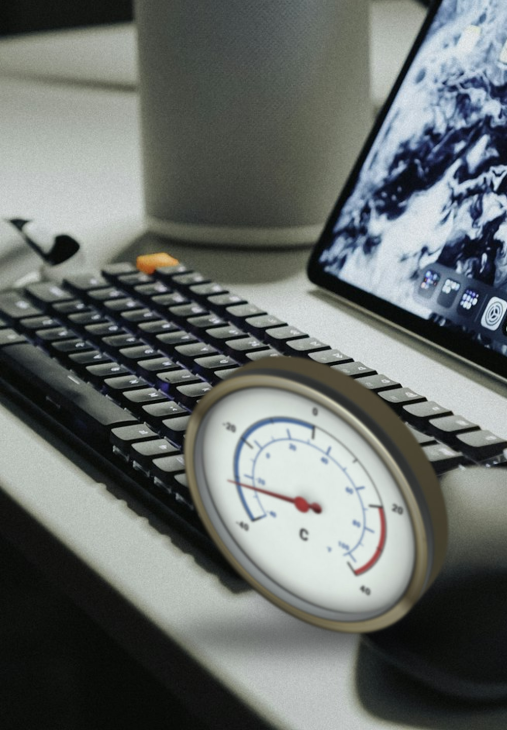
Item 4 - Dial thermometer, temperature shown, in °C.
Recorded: -30 °C
